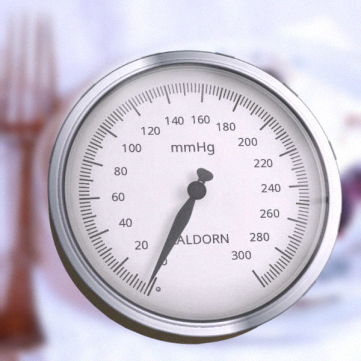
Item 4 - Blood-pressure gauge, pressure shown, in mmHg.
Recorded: 2 mmHg
